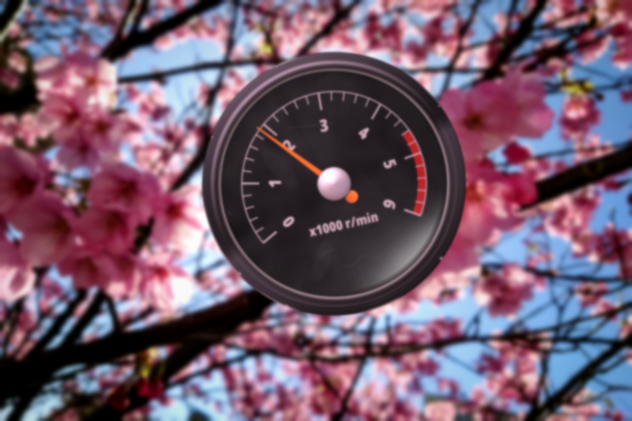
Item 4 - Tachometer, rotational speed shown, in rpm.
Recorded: 1900 rpm
